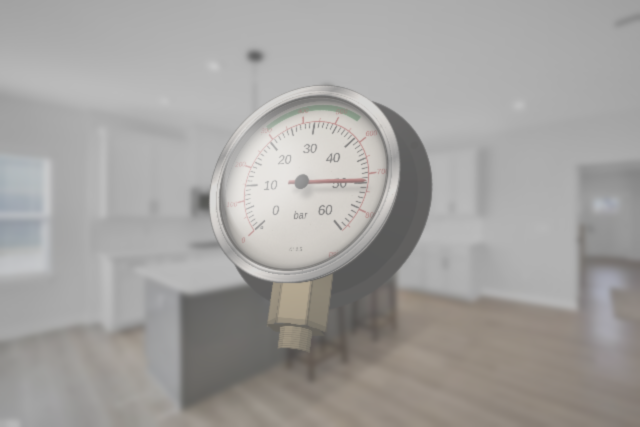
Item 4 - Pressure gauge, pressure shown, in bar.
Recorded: 50 bar
